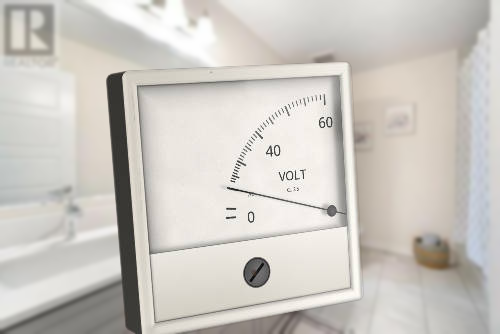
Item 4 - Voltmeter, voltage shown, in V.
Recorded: 20 V
